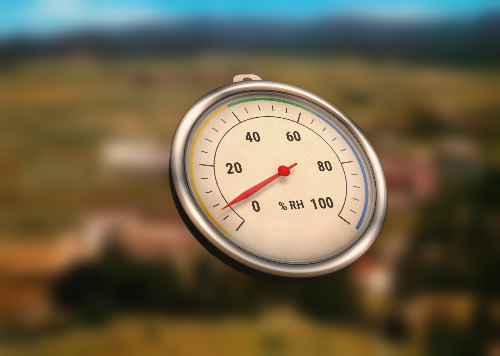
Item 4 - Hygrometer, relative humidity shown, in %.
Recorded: 6 %
